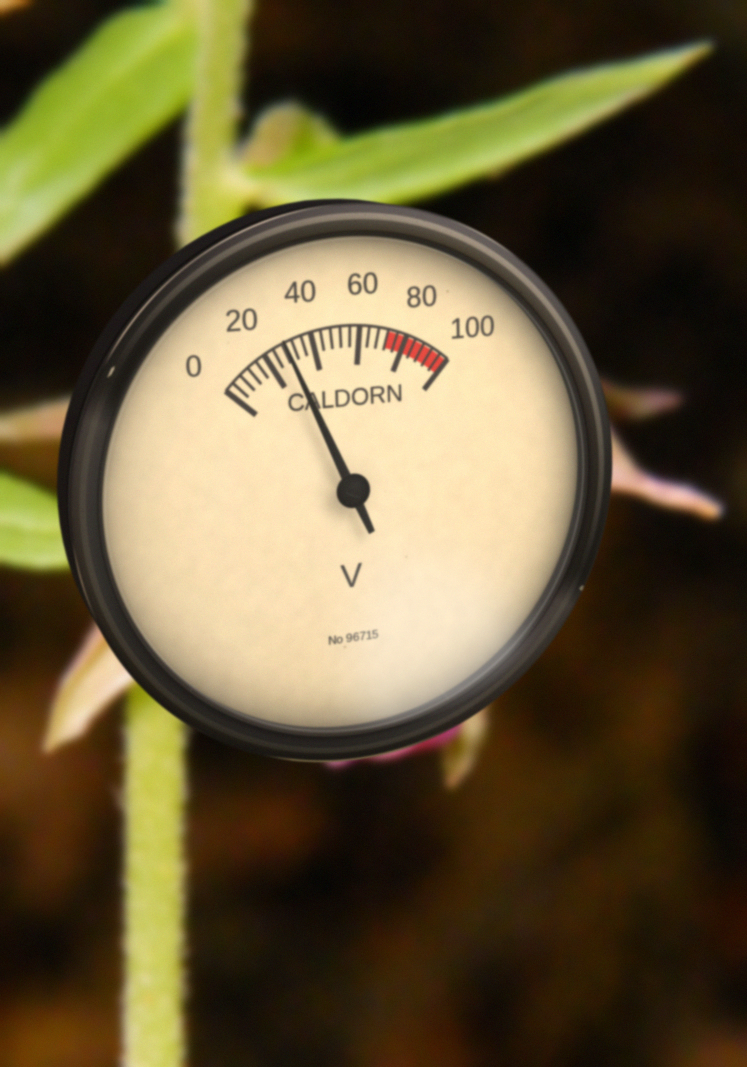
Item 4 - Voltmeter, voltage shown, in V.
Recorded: 28 V
